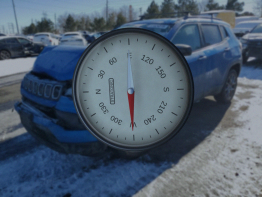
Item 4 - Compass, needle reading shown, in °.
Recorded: 270 °
